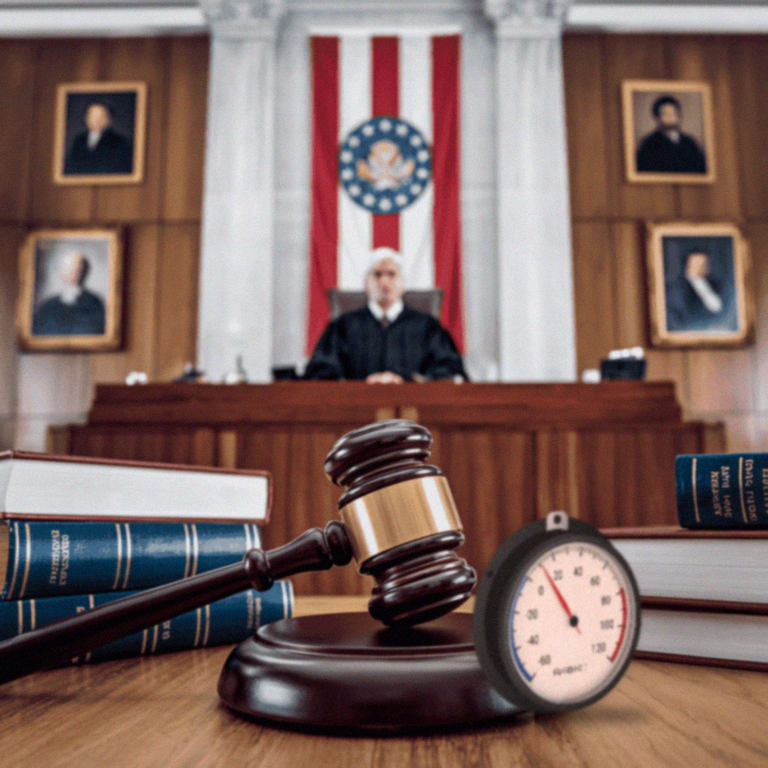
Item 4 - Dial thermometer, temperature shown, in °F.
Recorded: 10 °F
